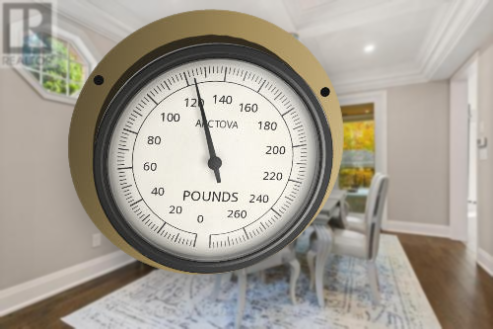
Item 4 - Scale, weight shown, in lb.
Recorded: 124 lb
